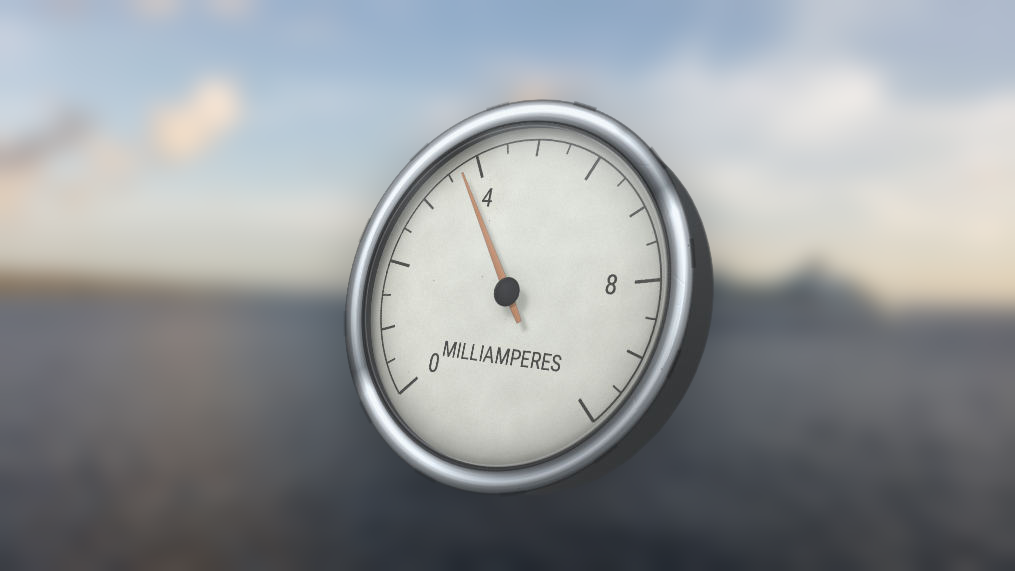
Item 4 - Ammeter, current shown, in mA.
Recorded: 3.75 mA
